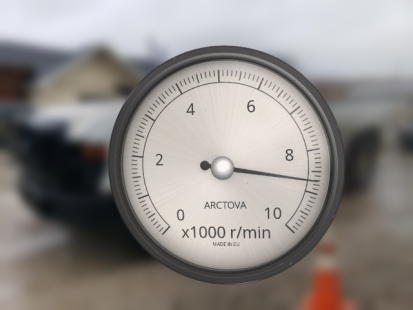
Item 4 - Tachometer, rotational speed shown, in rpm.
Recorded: 8700 rpm
